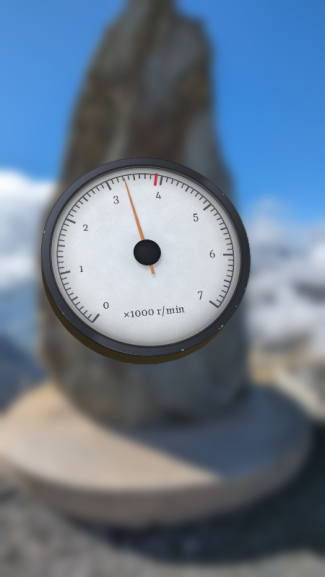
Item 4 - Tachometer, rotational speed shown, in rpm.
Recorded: 3300 rpm
